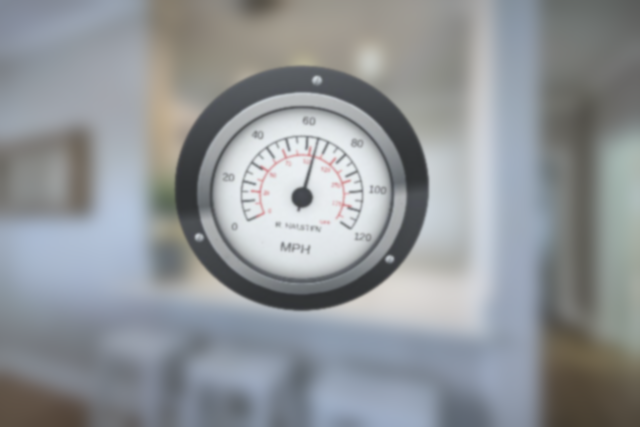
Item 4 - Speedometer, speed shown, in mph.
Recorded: 65 mph
